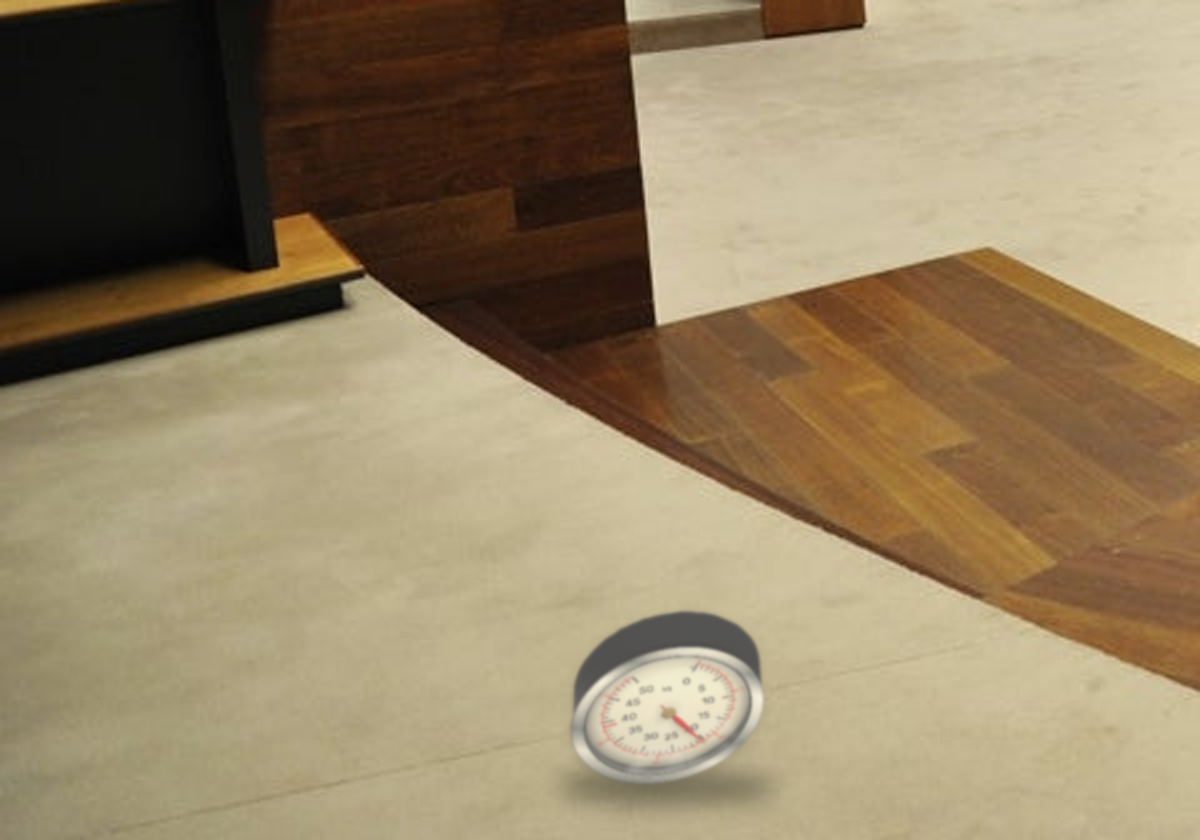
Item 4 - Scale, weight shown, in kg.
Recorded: 20 kg
